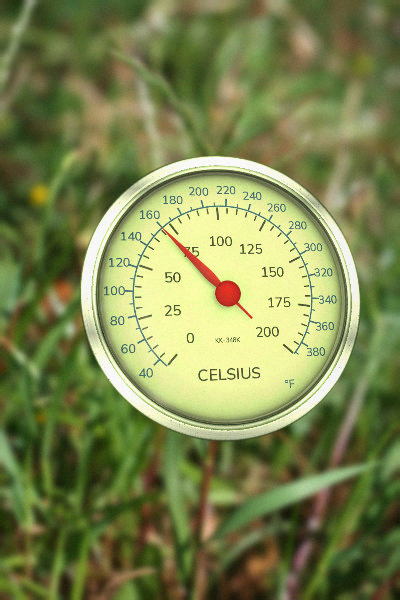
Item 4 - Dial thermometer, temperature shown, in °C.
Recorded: 70 °C
